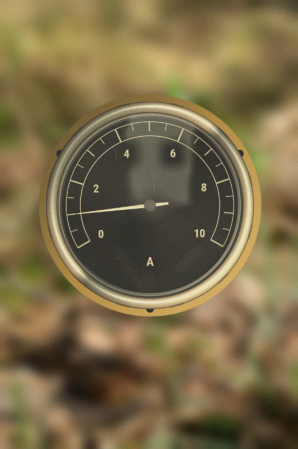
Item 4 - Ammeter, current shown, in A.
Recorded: 1 A
